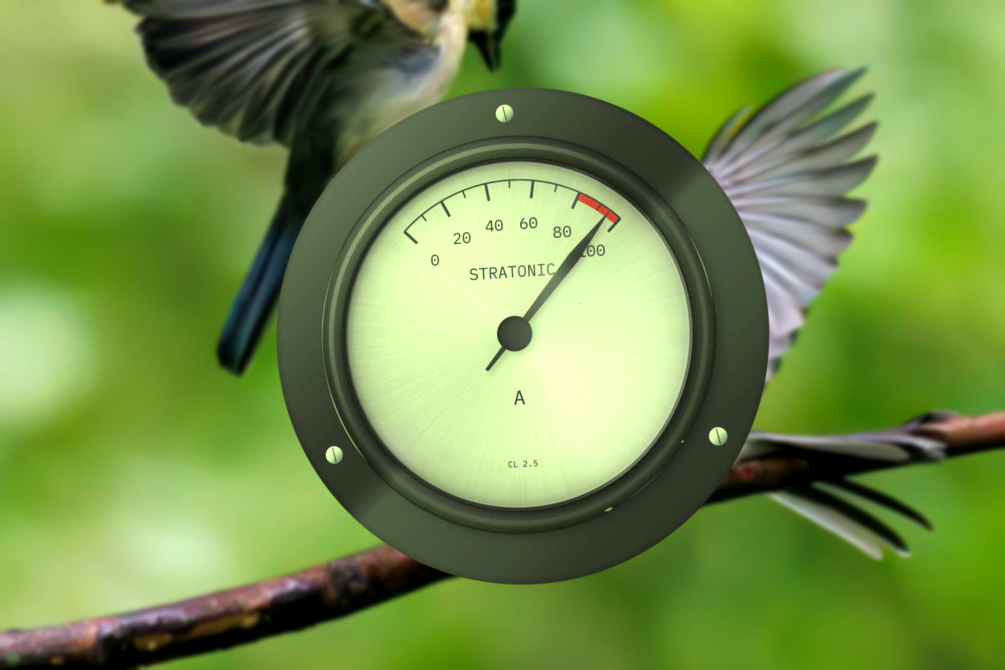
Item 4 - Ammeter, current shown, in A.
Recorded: 95 A
